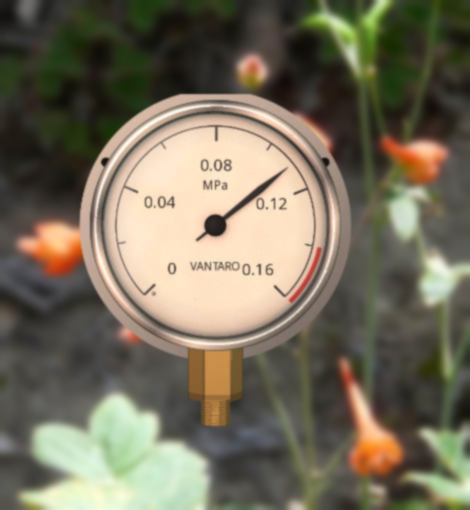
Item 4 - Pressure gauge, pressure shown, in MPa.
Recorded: 0.11 MPa
